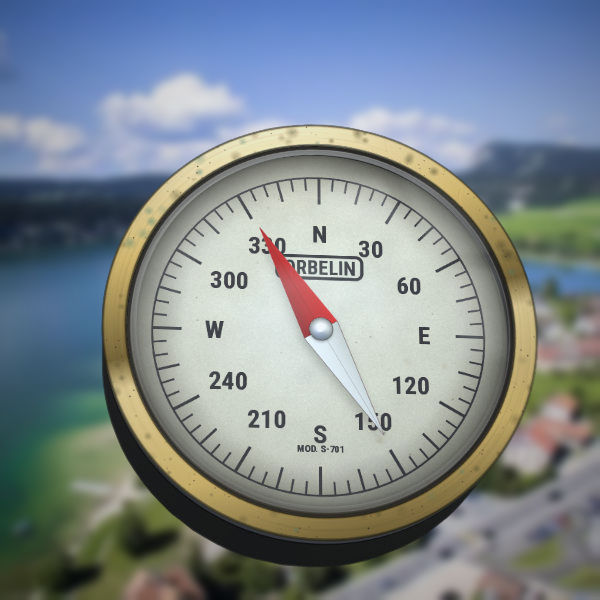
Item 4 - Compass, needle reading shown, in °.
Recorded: 330 °
